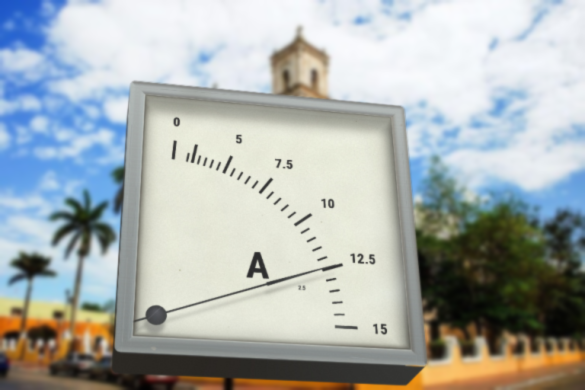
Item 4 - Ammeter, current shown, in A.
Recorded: 12.5 A
